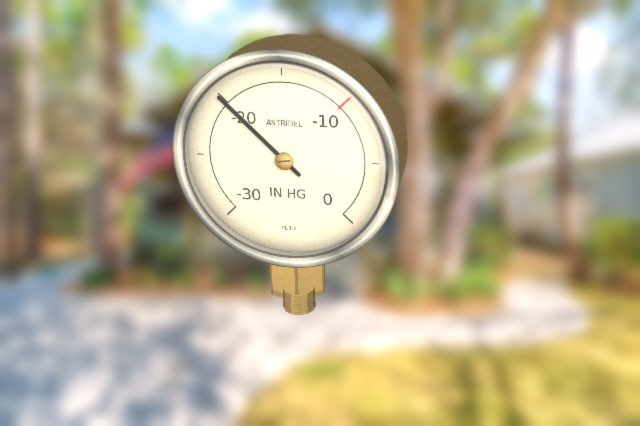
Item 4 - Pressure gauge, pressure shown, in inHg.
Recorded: -20 inHg
